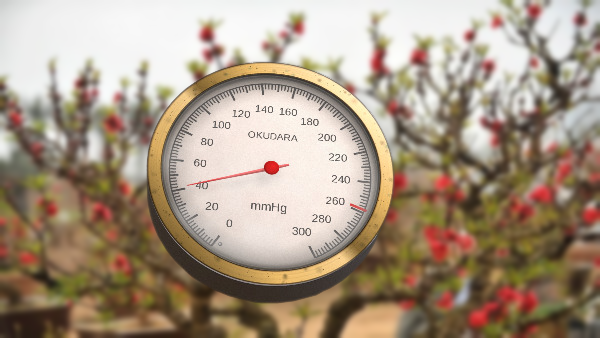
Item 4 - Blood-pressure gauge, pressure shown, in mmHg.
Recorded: 40 mmHg
